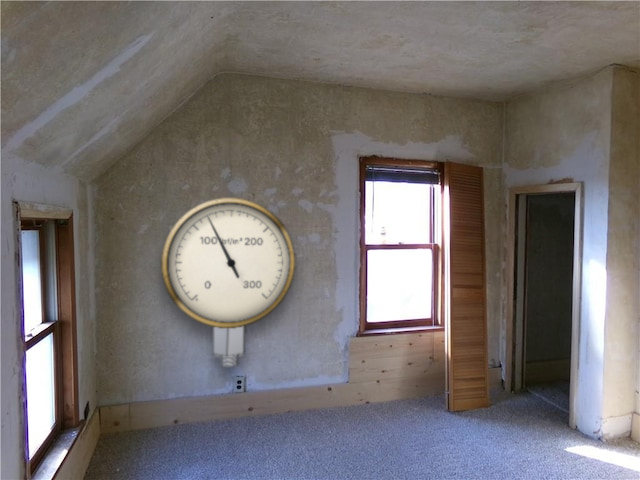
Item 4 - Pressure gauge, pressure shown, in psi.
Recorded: 120 psi
